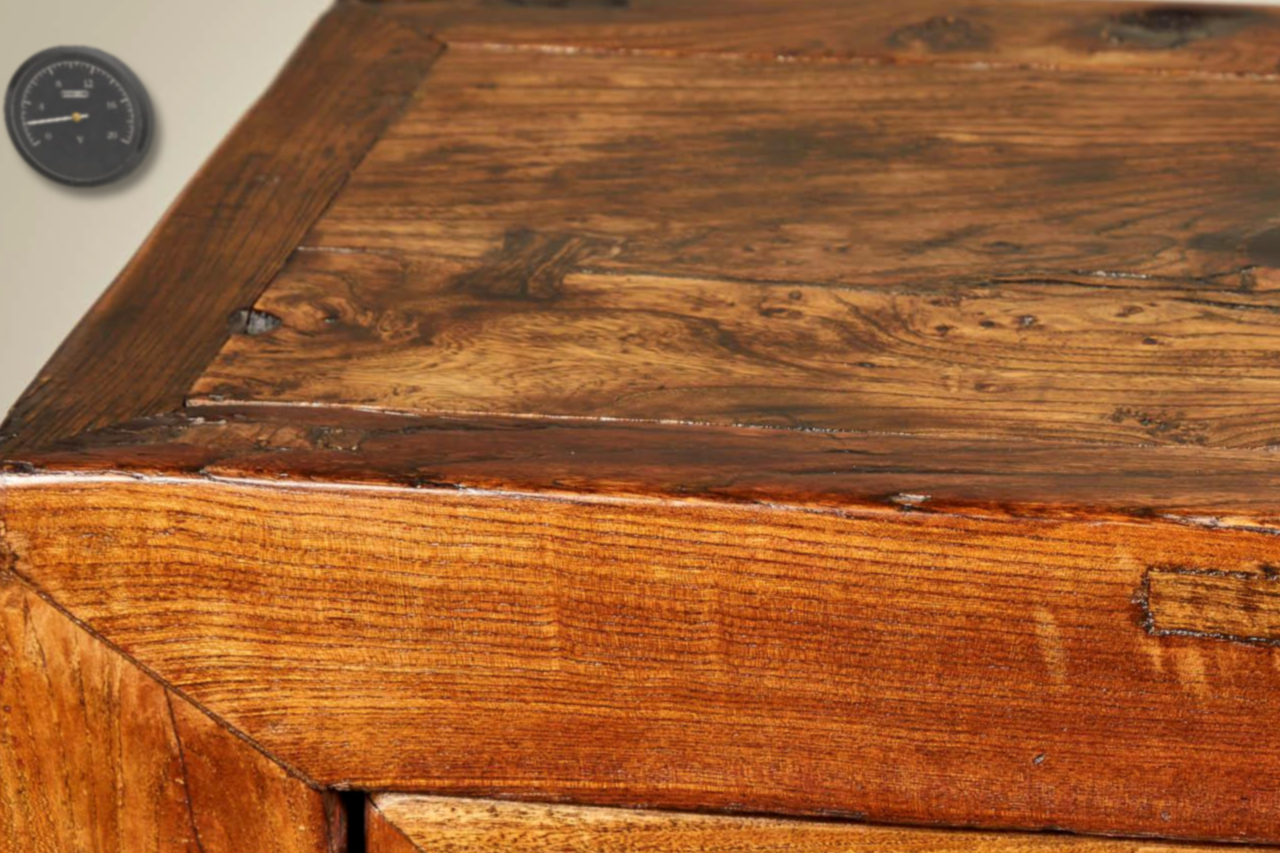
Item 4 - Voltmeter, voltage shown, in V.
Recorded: 2 V
